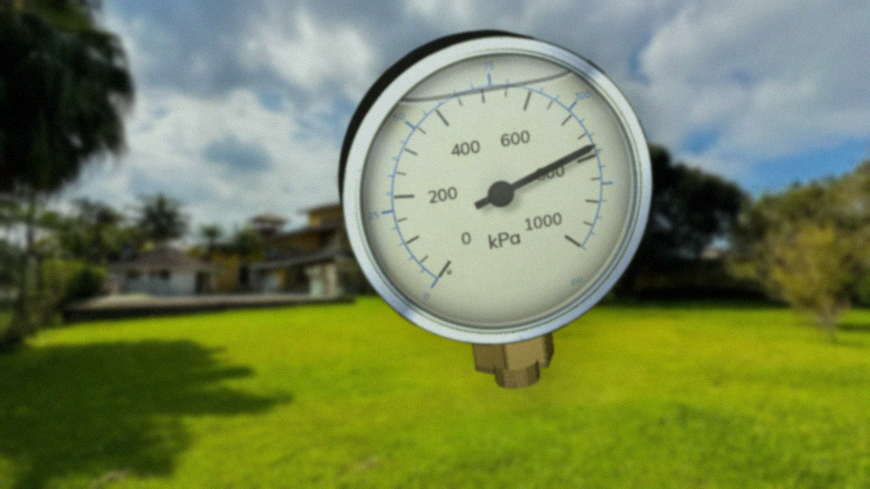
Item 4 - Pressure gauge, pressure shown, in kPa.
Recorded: 775 kPa
